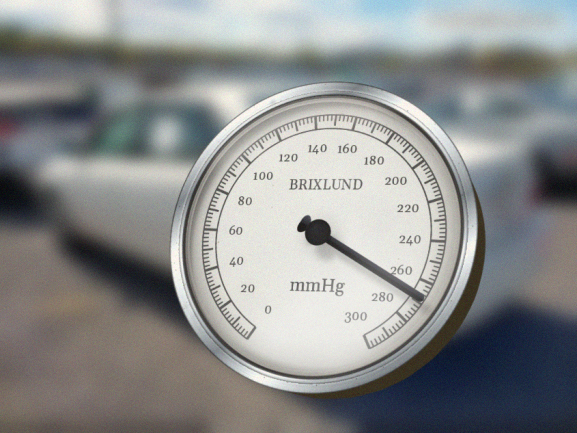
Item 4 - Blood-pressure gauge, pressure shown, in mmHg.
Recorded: 268 mmHg
